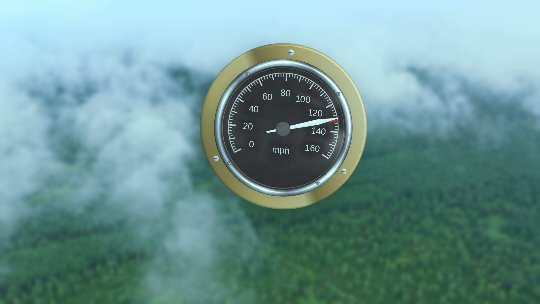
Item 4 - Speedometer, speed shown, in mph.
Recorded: 130 mph
